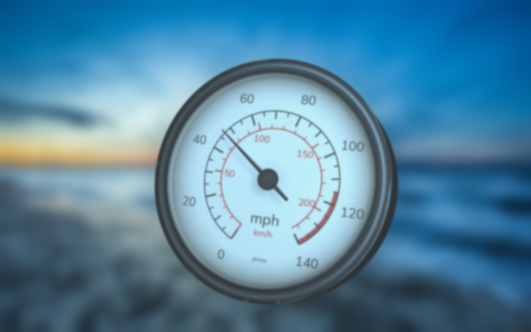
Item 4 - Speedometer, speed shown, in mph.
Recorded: 47.5 mph
